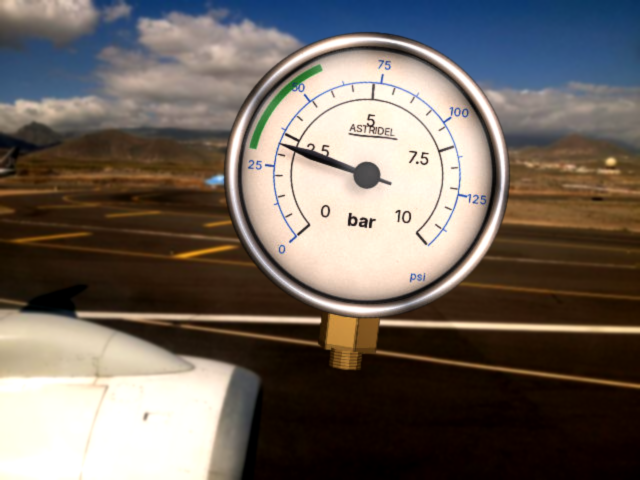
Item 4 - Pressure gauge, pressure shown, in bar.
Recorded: 2.25 bar
